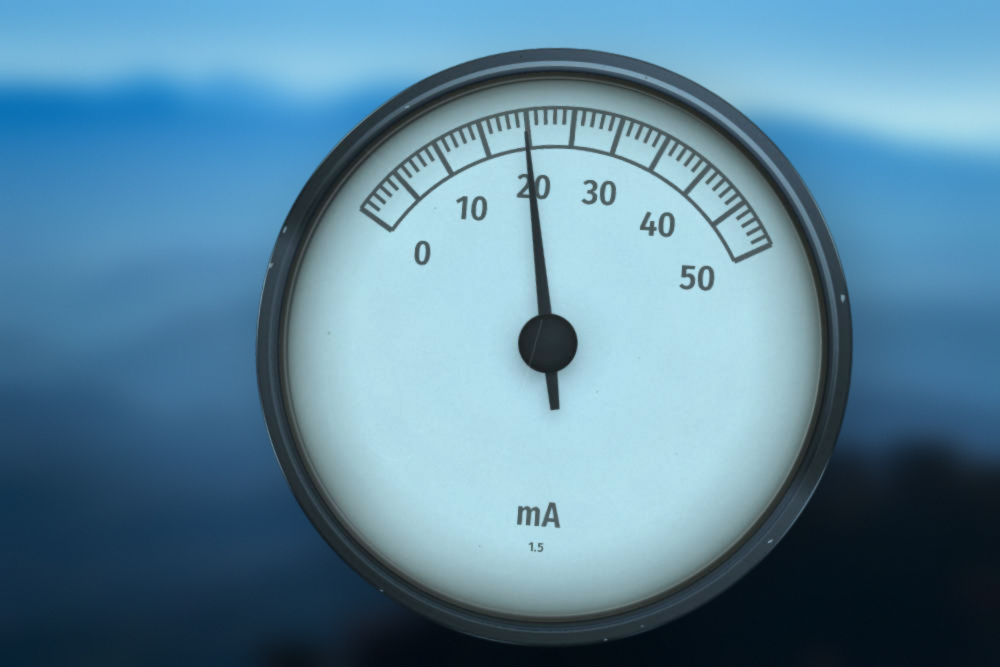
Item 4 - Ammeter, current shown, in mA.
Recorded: 20 mA
